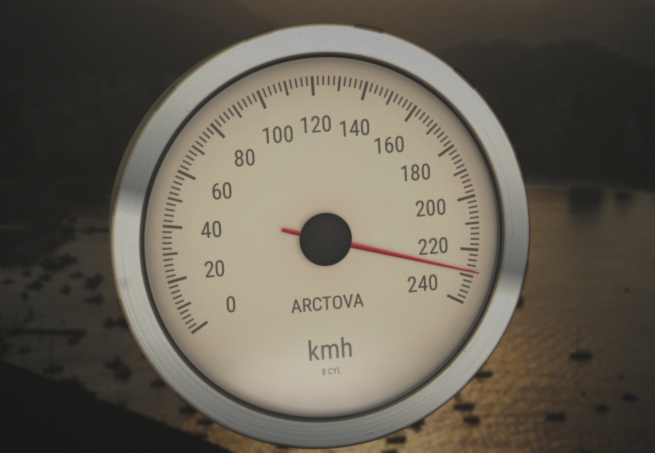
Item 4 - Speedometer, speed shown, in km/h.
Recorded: 228 km/h
